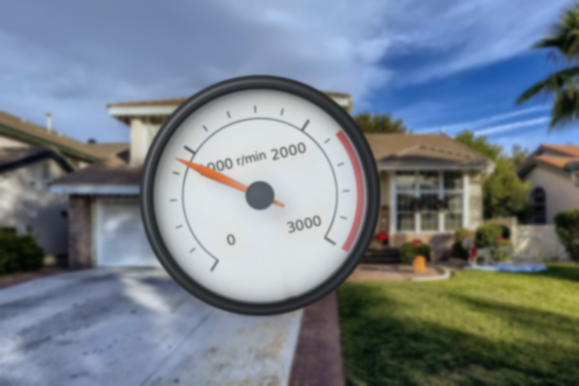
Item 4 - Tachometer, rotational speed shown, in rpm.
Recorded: 900 rpm
